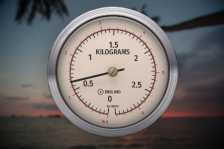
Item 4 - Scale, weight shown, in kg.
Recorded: 0.6 kg
